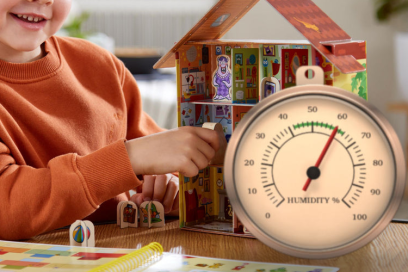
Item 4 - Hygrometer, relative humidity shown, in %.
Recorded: 60 %
